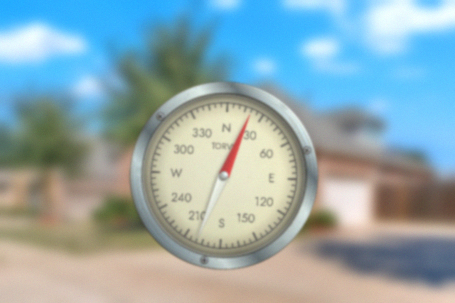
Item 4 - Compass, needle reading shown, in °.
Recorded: 20 °
